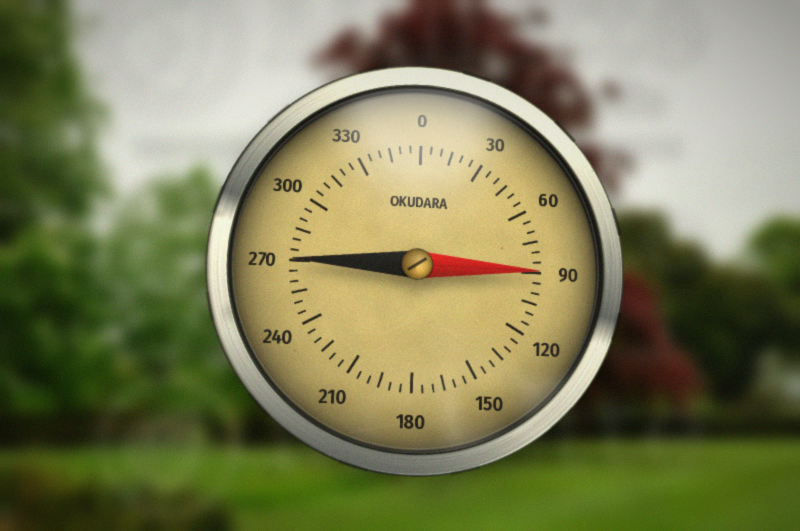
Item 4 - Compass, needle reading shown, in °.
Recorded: 90 °
